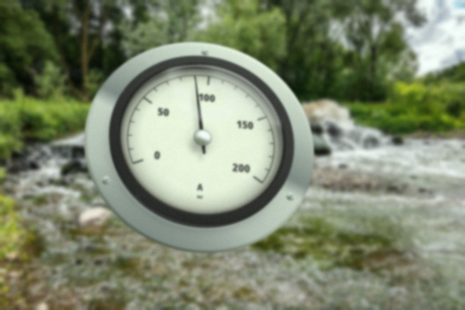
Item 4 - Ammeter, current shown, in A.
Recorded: 90 A
